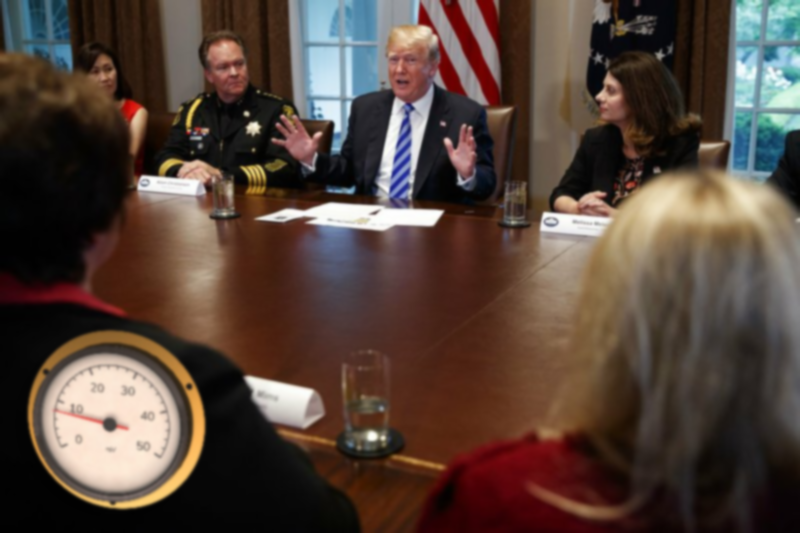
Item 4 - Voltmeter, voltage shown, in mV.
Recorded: 8 mV
